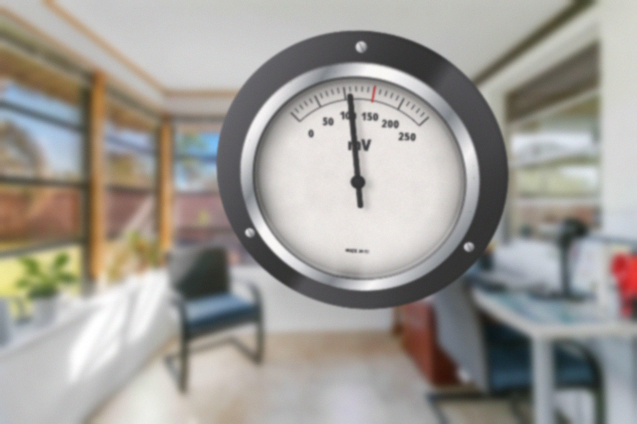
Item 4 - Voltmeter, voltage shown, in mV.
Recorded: 110 mV
